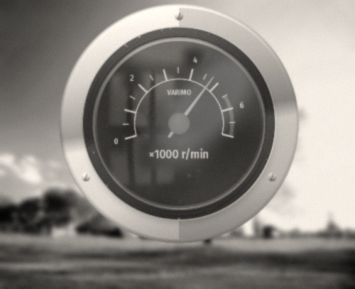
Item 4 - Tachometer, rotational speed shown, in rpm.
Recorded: 4750 rpm
